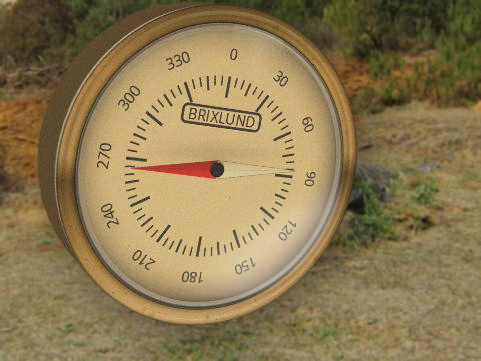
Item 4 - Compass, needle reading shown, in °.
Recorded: 265 °
